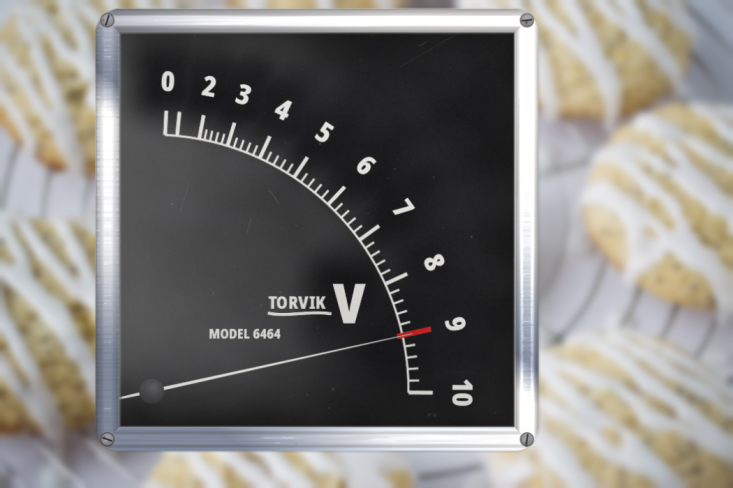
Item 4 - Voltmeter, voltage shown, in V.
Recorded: 9 V
